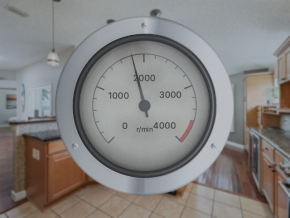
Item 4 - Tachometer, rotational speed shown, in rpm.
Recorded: 1800 rpm
